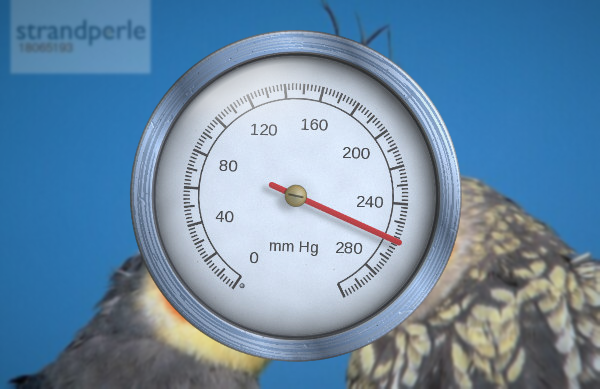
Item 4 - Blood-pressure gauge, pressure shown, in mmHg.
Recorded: 260 mmHg
